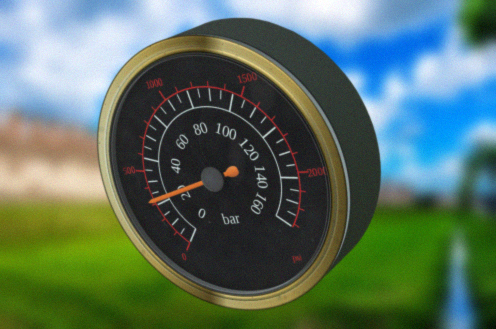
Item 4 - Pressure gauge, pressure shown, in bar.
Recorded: 22.5 bar
